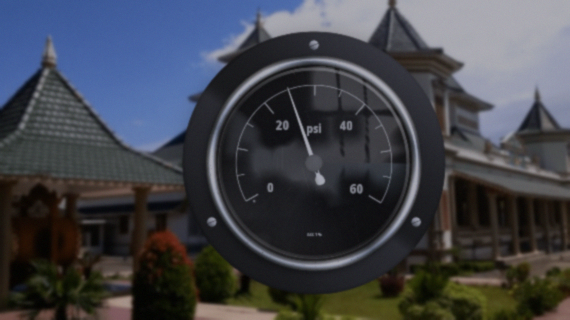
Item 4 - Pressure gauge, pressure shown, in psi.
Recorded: 25 psi
